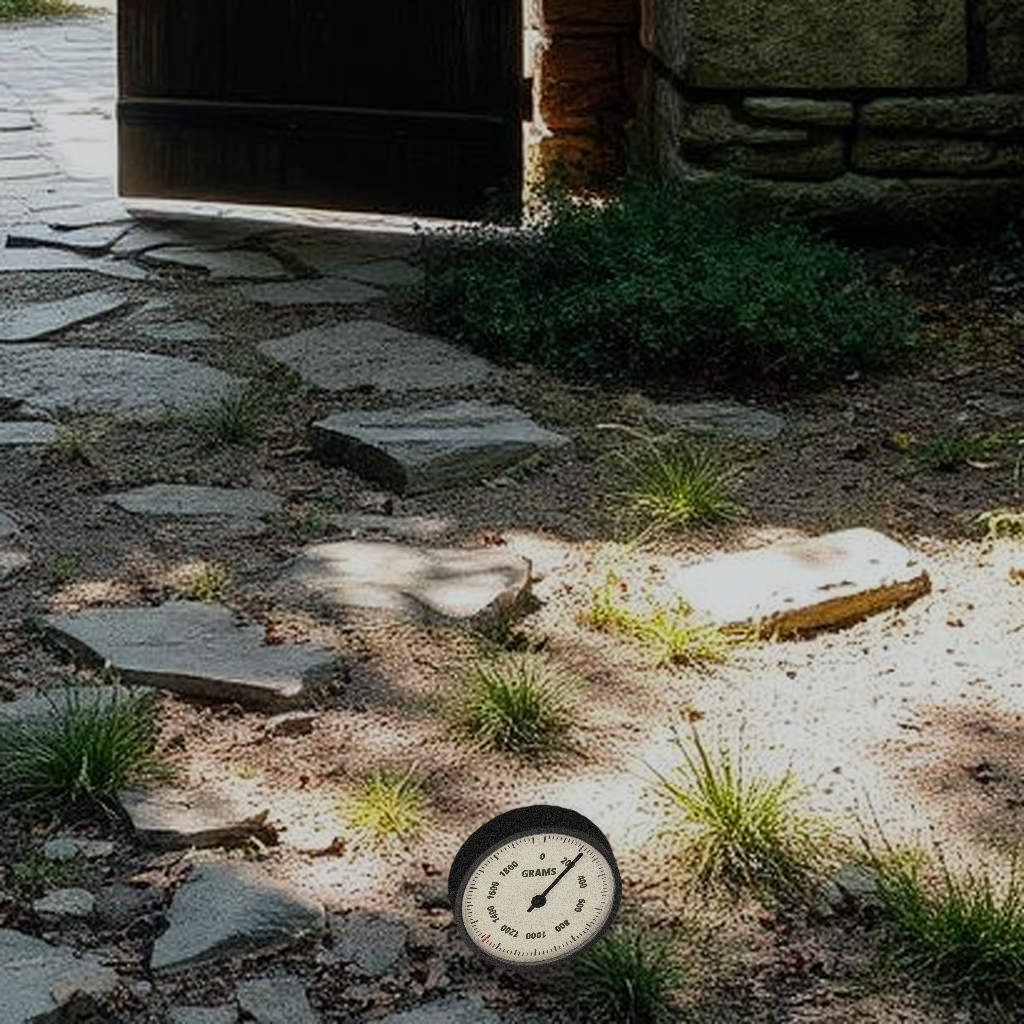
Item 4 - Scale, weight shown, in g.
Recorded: 200 g
